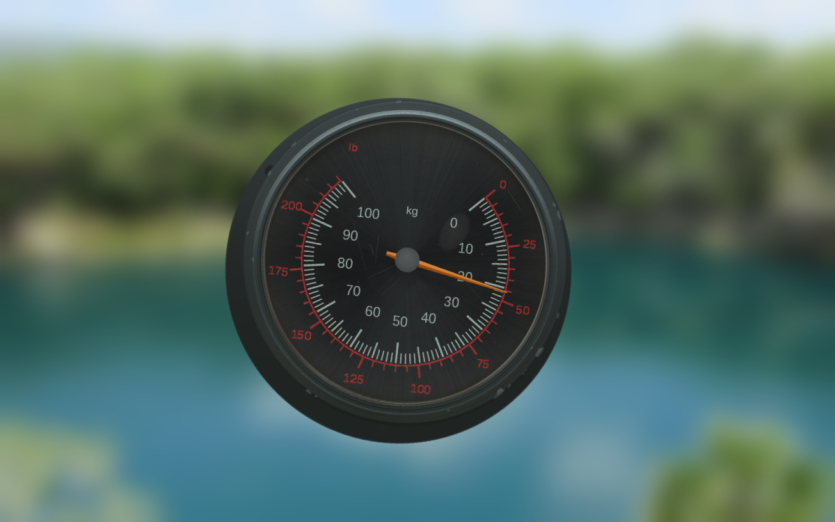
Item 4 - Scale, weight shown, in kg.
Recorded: 21 kg
